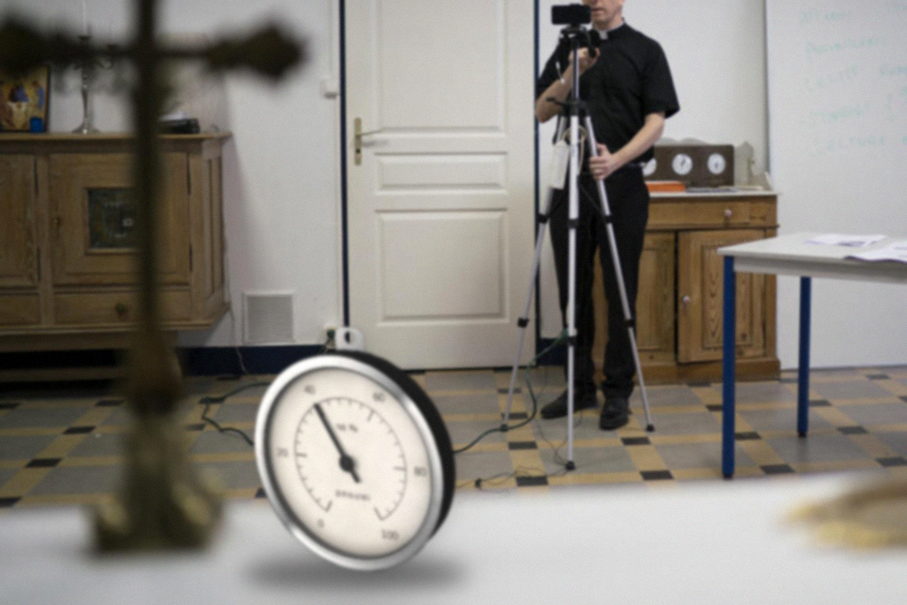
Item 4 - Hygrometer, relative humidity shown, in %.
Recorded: 40 %
